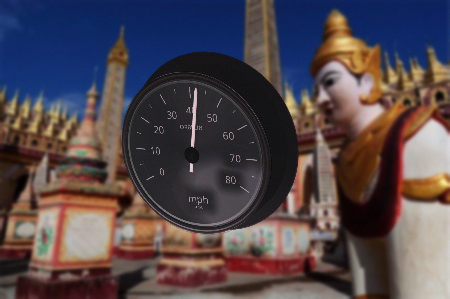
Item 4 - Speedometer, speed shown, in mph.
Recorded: 42.5 mph
